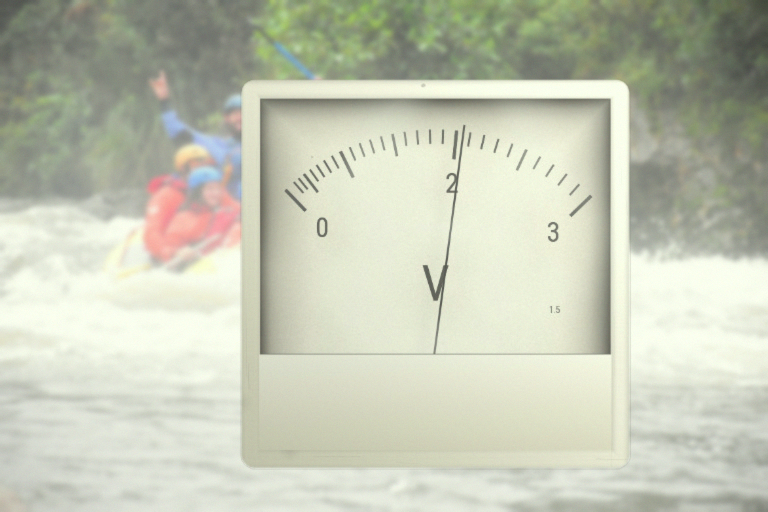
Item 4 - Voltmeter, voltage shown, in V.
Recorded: 2.05 V
